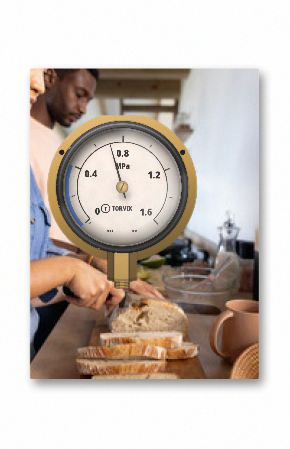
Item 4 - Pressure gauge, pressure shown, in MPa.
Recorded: 0.7 MPa
